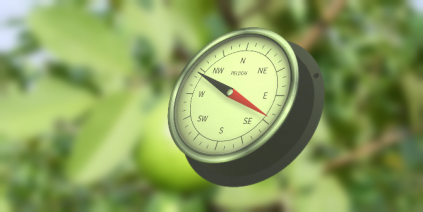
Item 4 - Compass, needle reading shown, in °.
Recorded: 115 °
